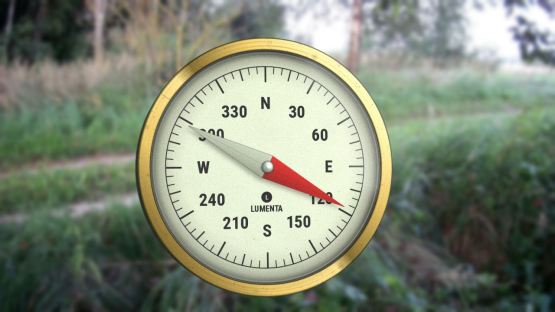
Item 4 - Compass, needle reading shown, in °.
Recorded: 117.5 °
